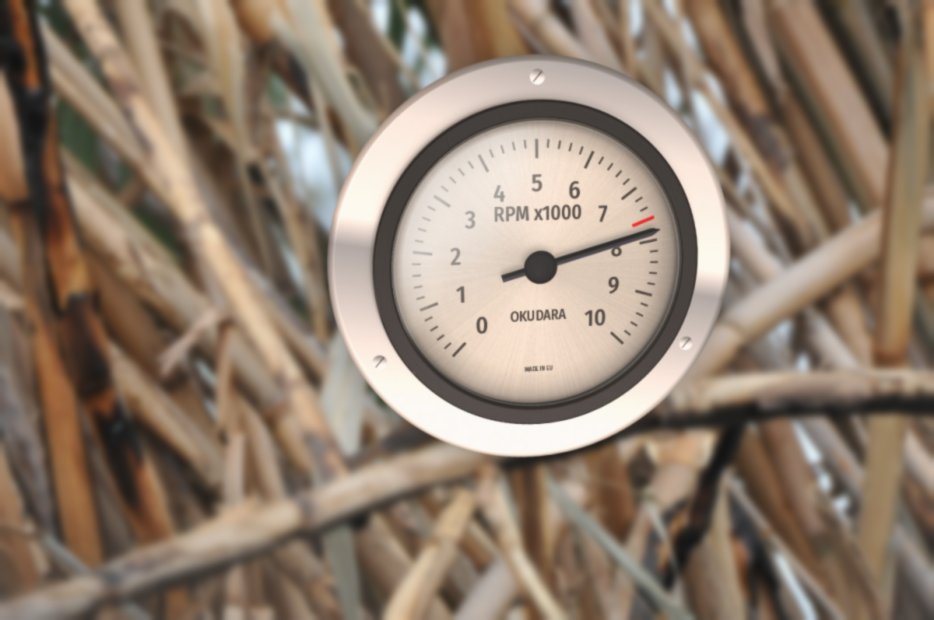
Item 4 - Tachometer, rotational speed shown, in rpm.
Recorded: 7800 rpm
